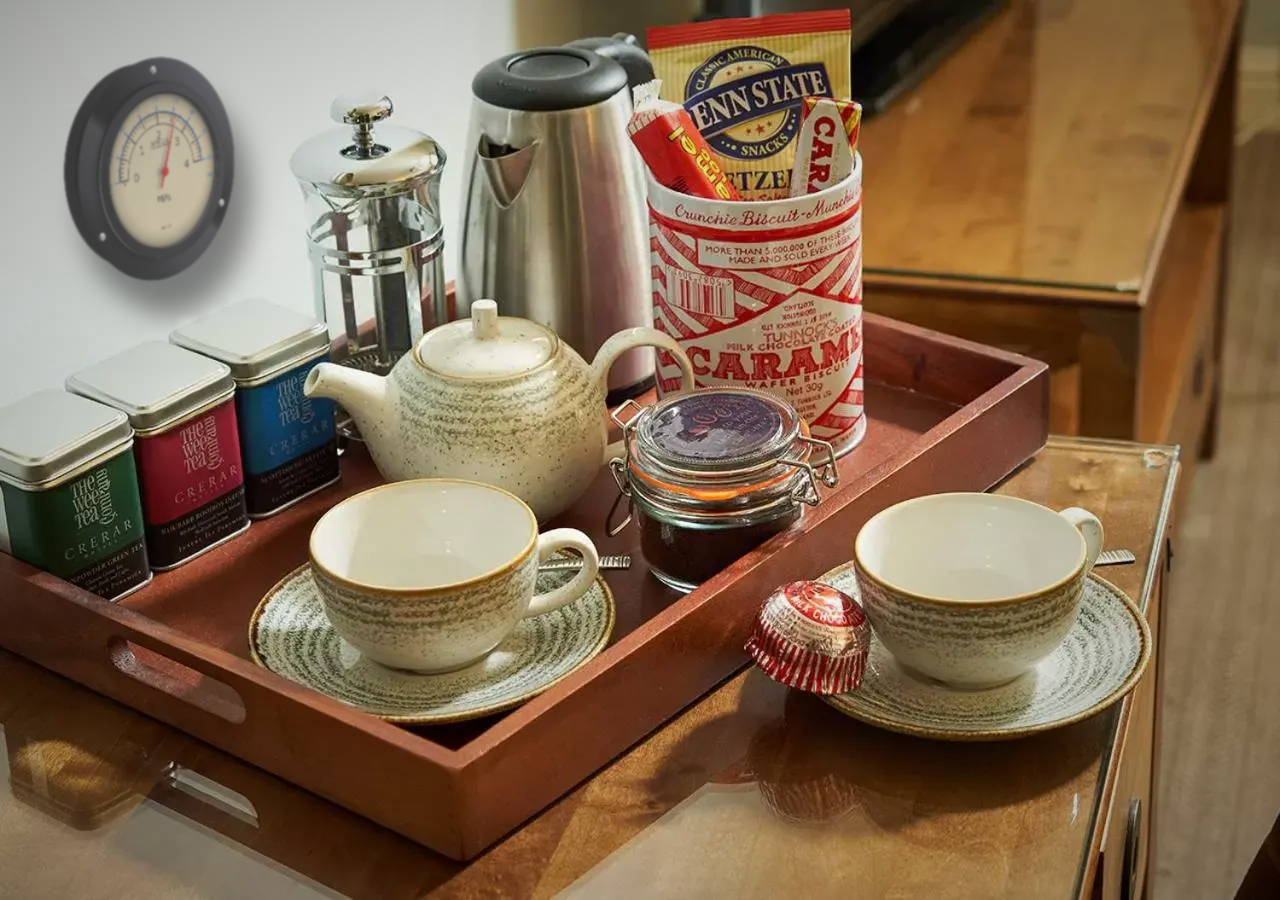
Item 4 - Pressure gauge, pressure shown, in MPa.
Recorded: 2.5 MPa
